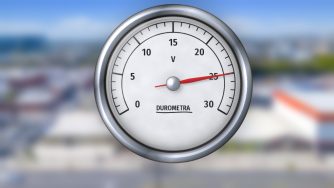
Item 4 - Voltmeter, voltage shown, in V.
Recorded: 25 V
